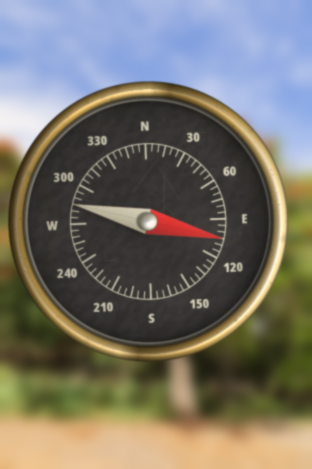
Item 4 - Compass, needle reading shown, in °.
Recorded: 105 °
